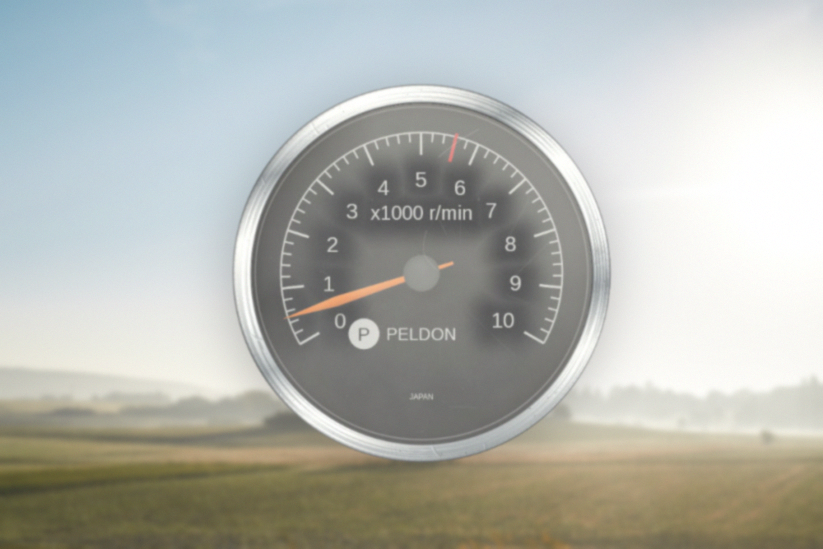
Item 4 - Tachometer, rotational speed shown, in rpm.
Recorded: 500 rpm
